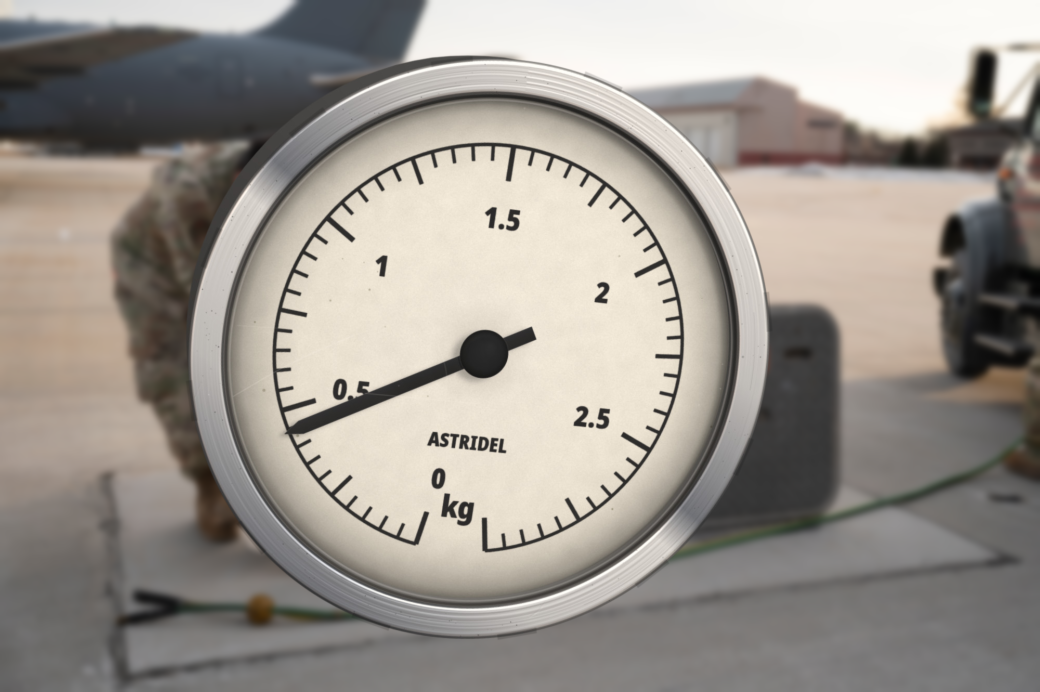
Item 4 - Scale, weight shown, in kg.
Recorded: 0.45 kg
